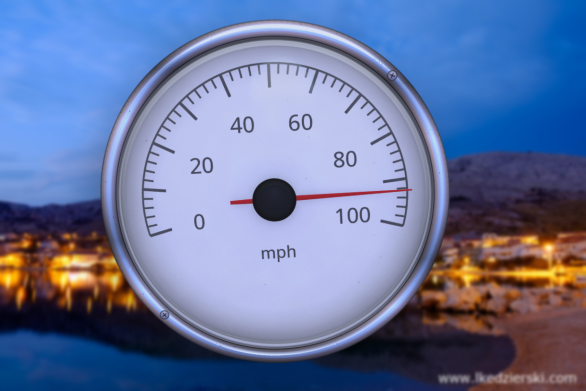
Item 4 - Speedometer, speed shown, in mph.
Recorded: 92 mph
